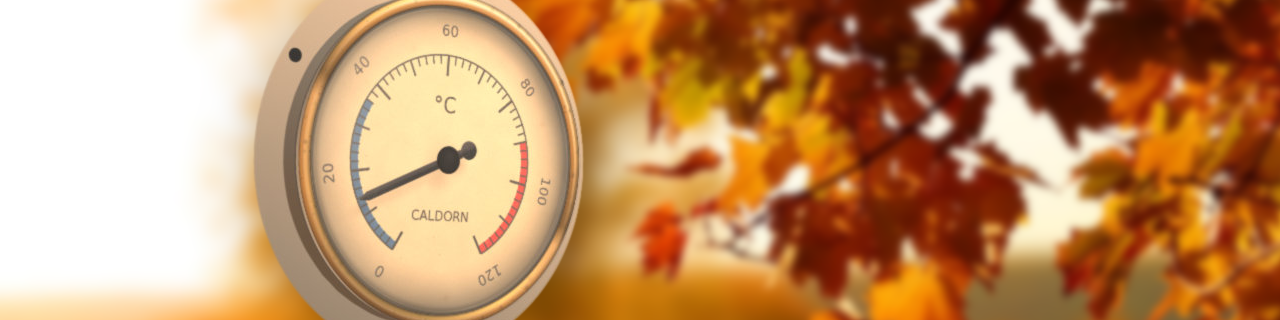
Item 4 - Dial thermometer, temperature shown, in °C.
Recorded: 14 °C
